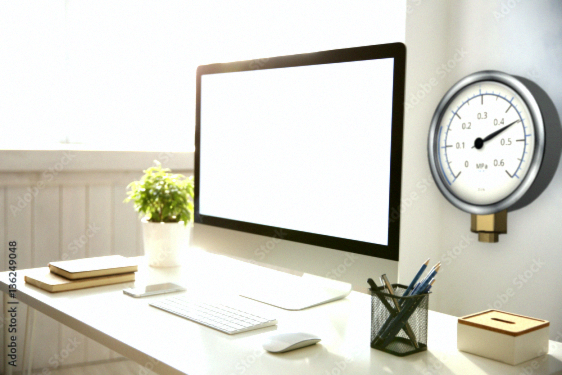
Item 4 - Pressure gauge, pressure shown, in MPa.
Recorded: 0.45 MPa
